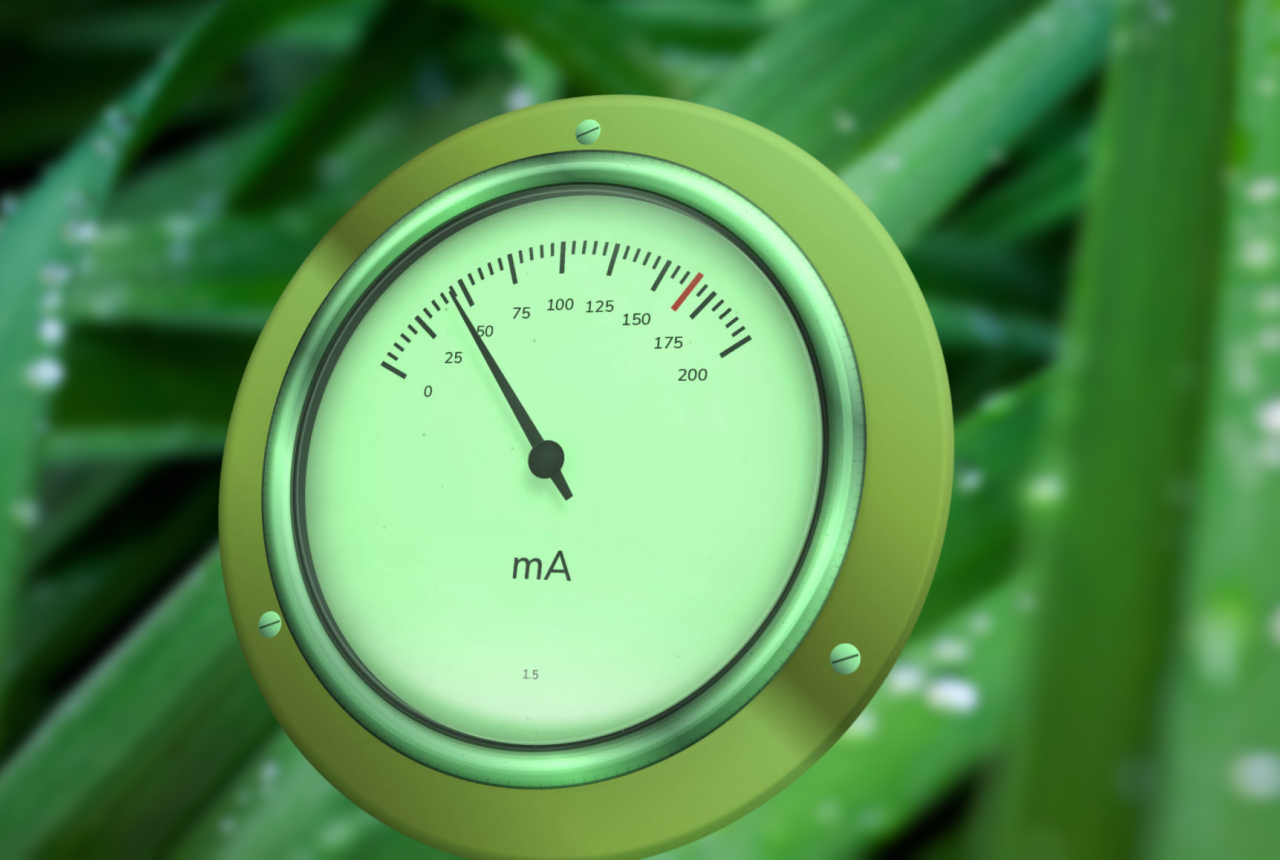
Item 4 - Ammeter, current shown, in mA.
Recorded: 45 mA
